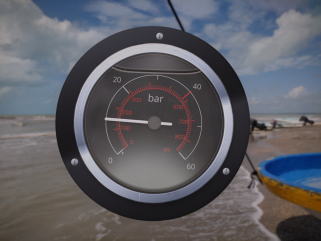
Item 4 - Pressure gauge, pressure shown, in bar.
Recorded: 10 bar
